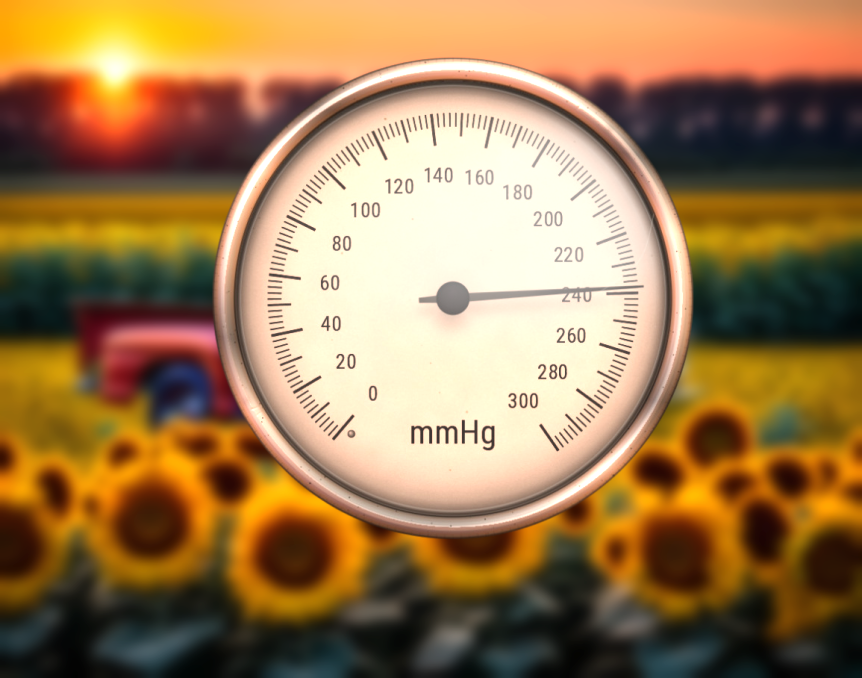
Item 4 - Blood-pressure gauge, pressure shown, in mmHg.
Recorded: 238 mmHg
